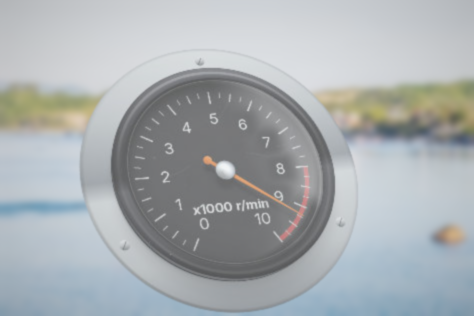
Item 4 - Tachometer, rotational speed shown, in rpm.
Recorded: 9250 rpm
